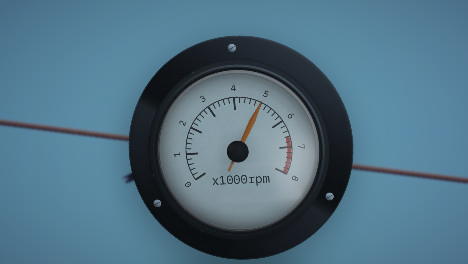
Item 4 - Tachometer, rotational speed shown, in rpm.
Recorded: 5000 rpm
